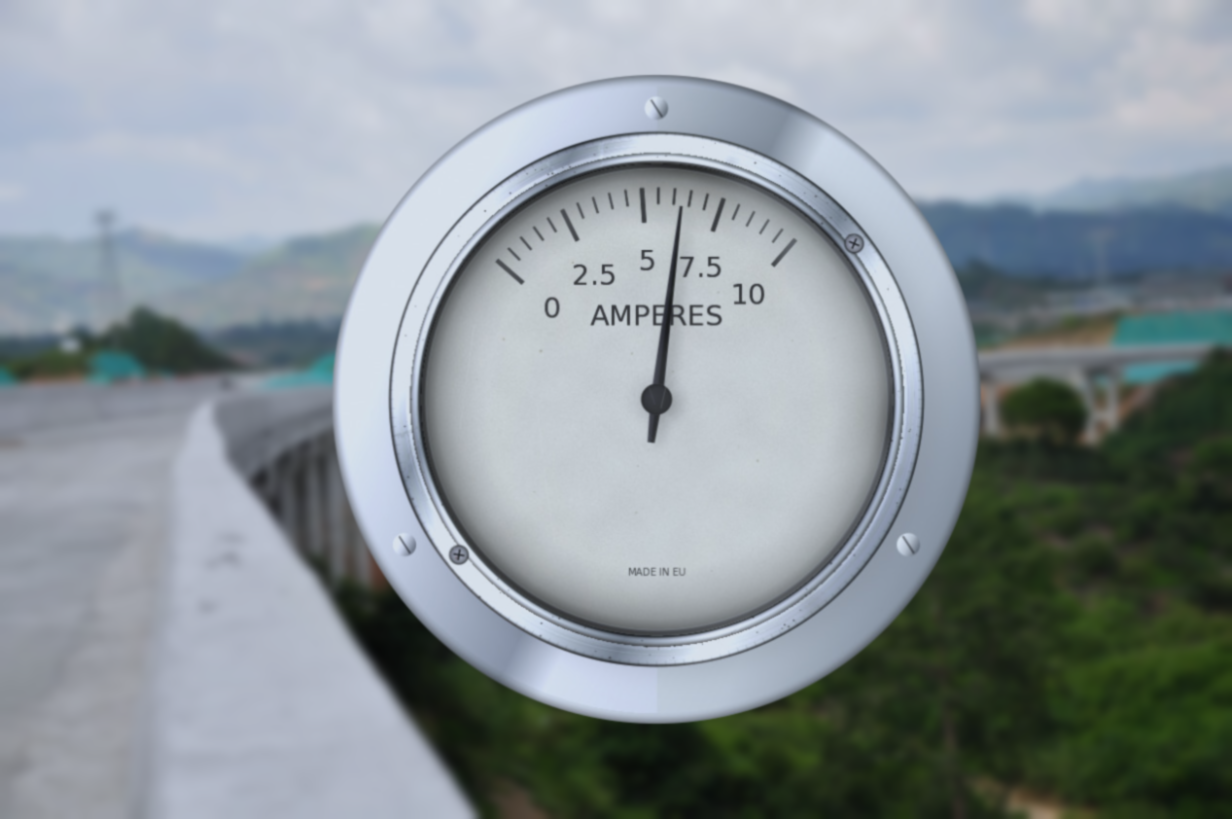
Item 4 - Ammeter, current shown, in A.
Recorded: 6.25 A
